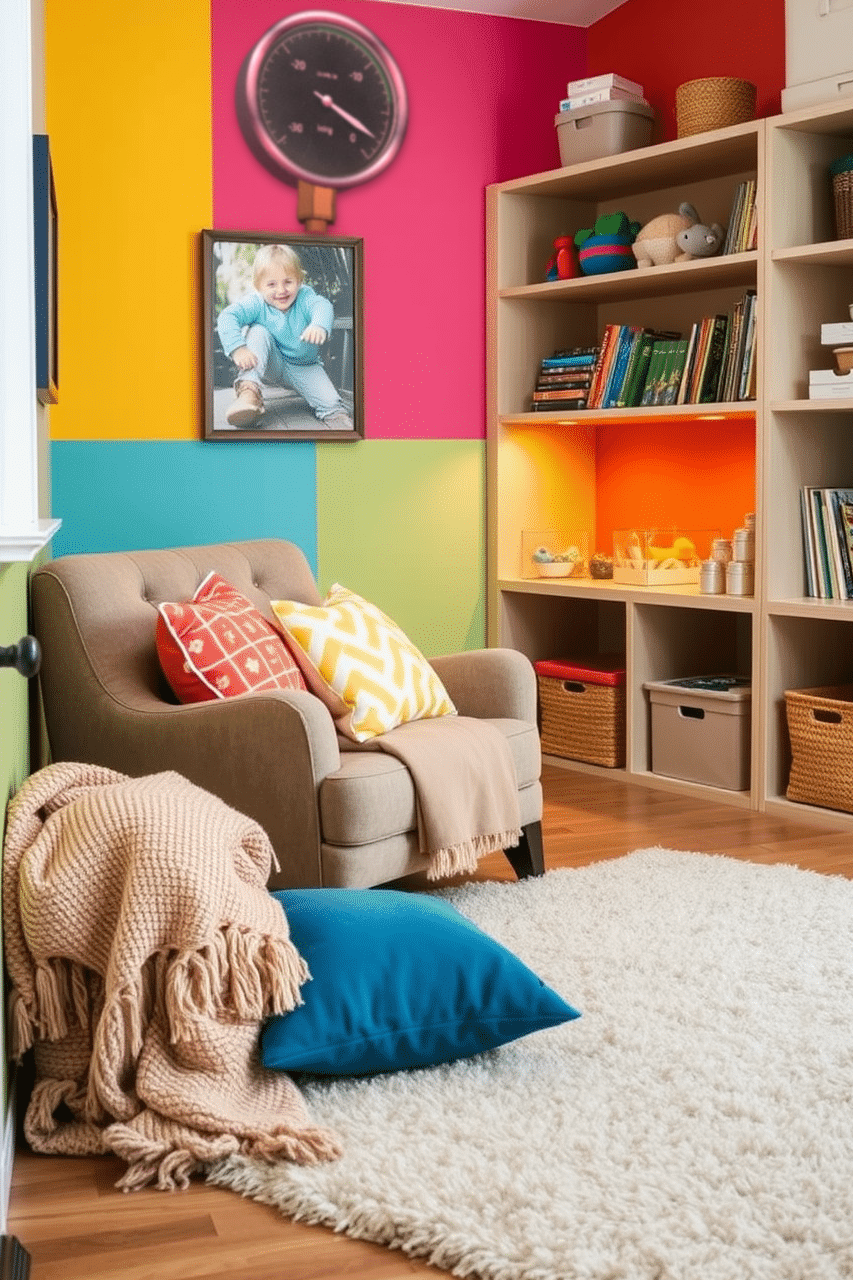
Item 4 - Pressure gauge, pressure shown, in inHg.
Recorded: -2 inHg
